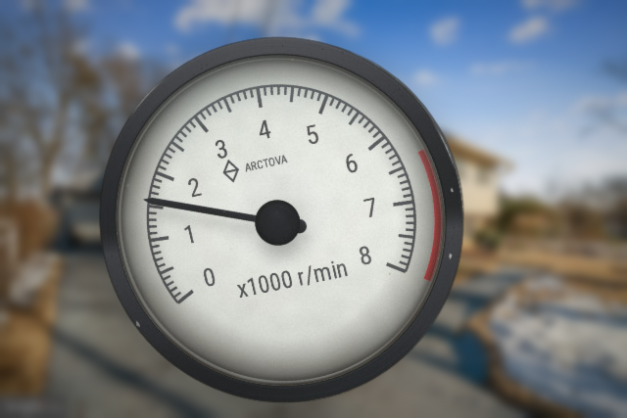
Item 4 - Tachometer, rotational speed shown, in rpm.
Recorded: 1600 rpm
